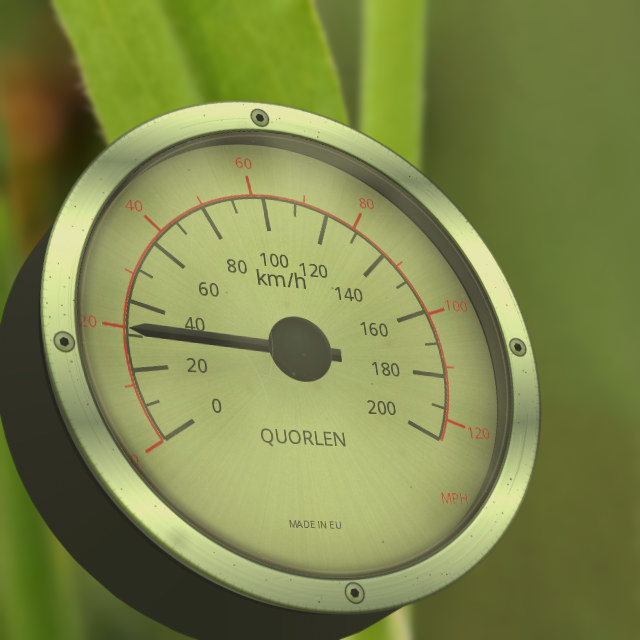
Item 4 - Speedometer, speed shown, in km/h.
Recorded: 30 km/h
